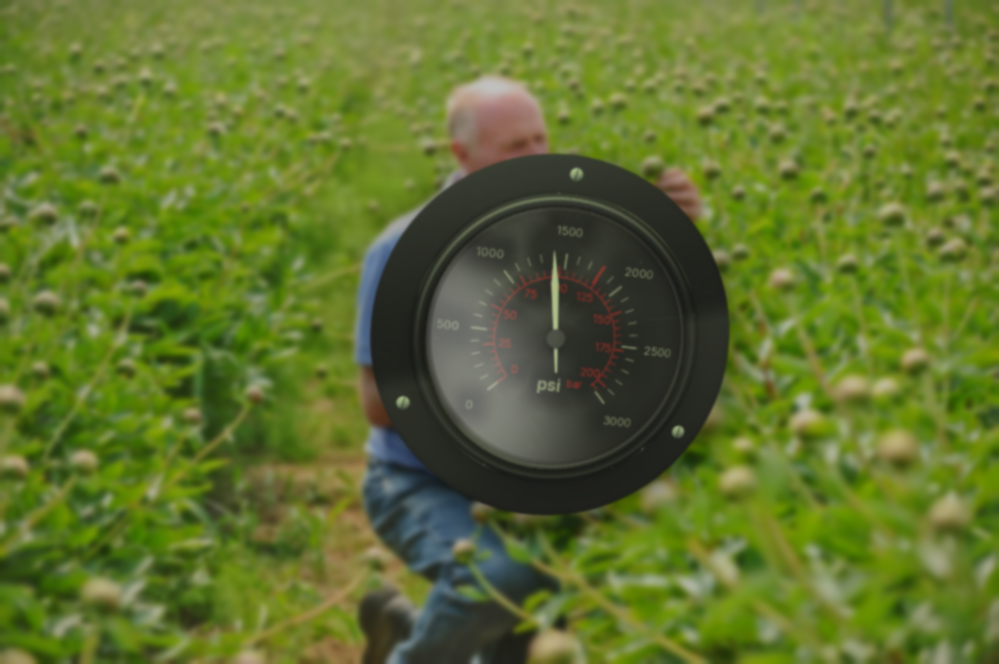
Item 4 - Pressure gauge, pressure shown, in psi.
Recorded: 1400 psi
